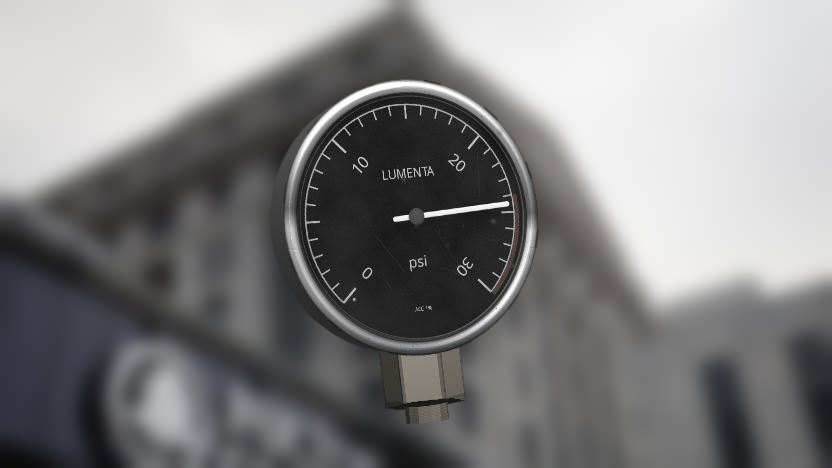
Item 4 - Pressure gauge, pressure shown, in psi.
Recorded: 24.5 psi
